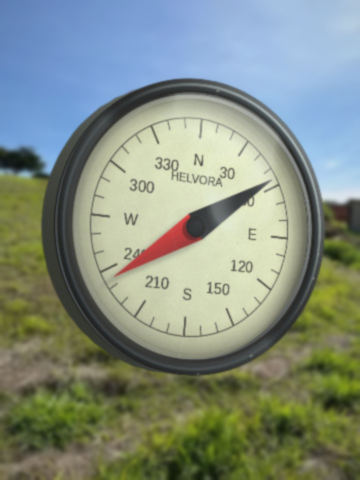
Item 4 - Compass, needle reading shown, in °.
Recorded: 235 °
